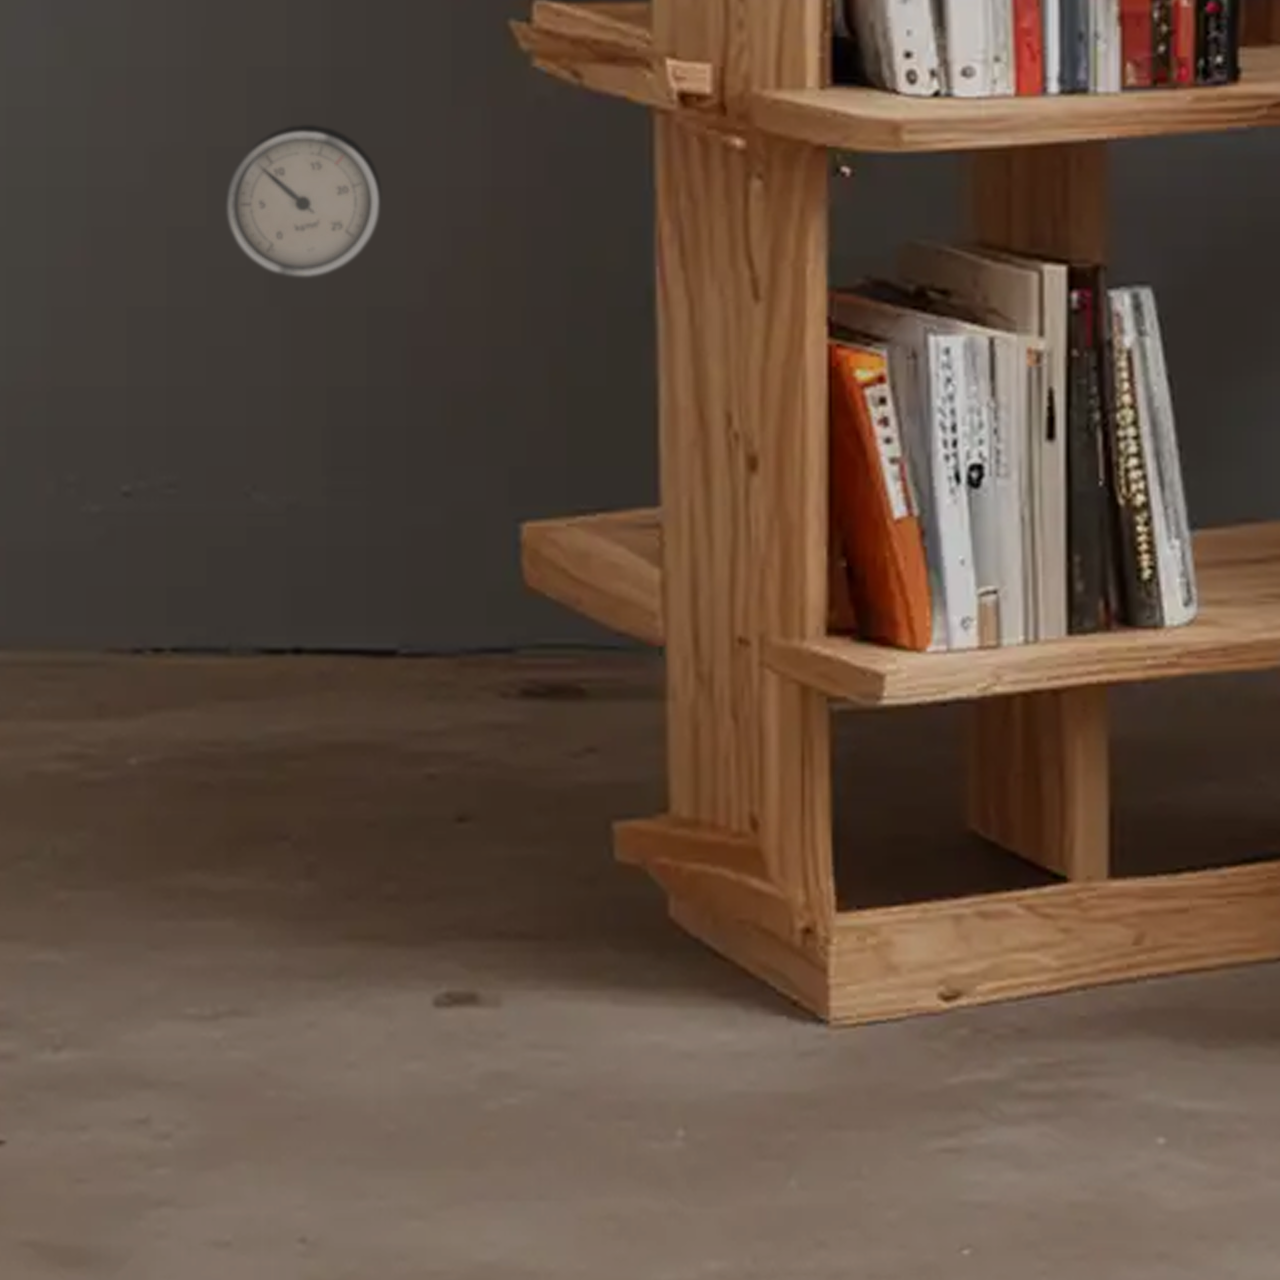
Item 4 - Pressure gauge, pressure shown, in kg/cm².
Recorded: 9 kg/cm²
